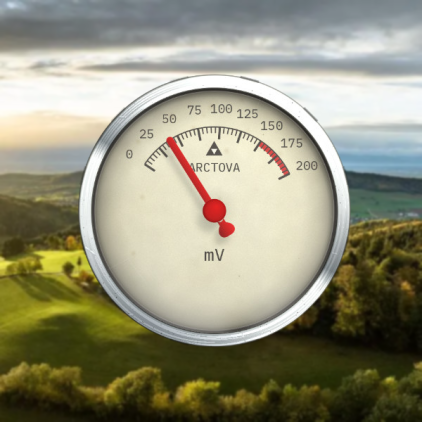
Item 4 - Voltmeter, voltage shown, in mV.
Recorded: 40 mV
